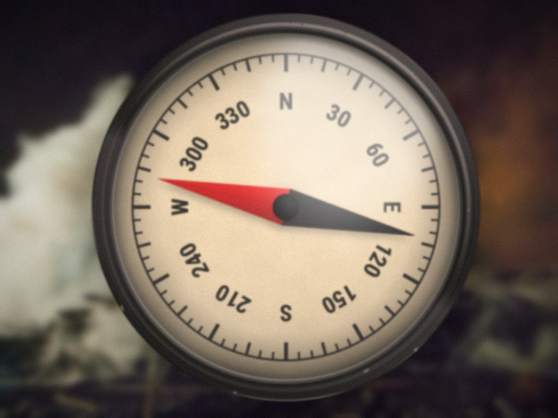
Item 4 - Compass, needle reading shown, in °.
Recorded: 282.5 °
